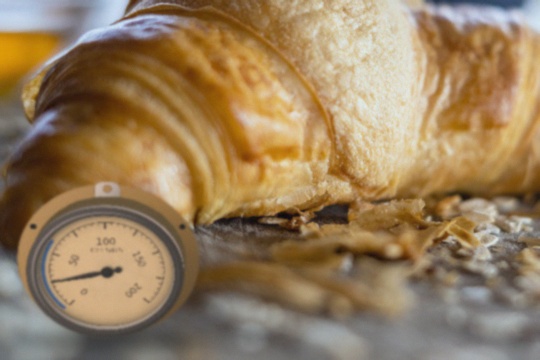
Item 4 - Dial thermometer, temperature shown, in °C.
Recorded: 25 °C
